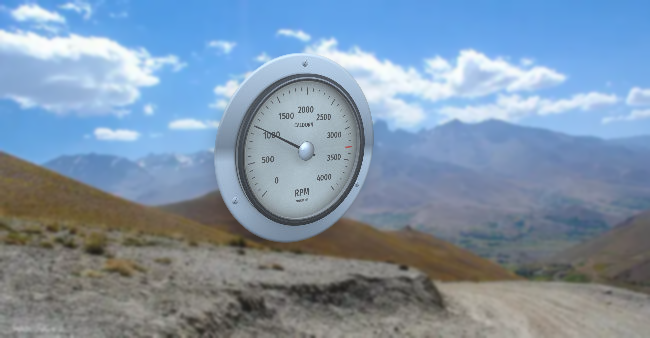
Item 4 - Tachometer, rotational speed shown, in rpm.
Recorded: 1000 rpm
